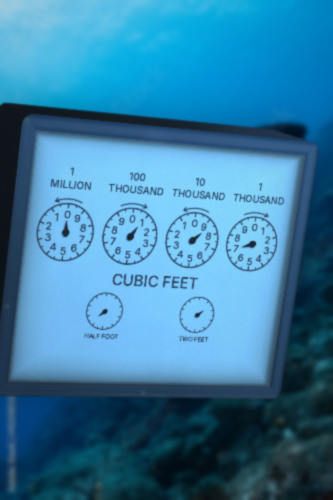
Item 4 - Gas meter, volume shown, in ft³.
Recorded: 8700 ft³
